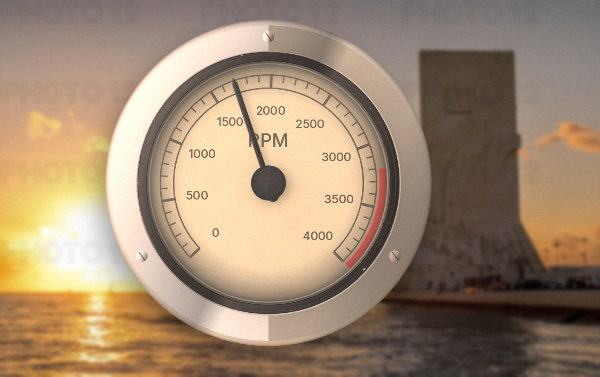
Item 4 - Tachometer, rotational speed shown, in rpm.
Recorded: 1700 rpm
